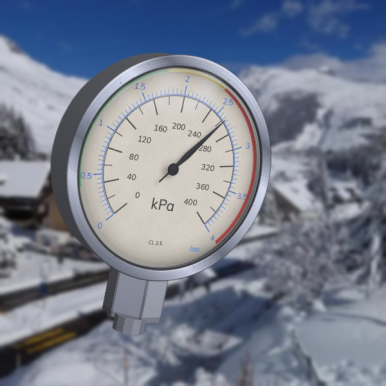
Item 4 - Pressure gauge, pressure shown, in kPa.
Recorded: 260 kPa
